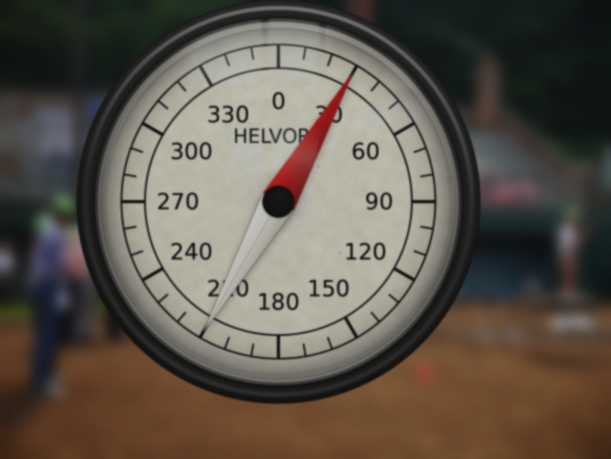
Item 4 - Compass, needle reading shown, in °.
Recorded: 30 °
